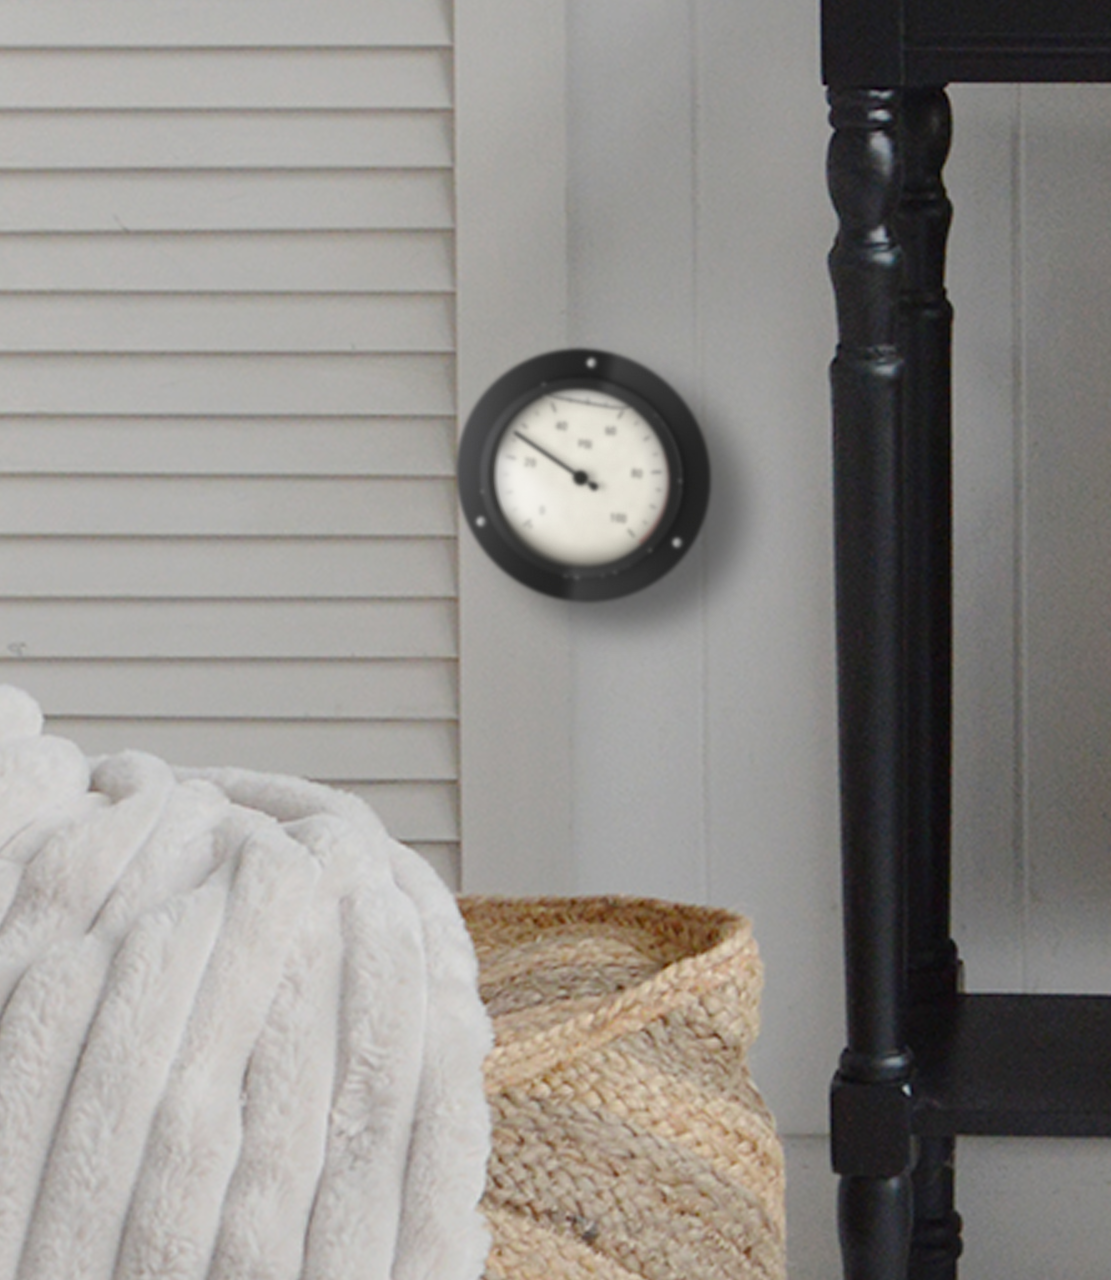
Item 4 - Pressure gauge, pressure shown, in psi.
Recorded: 27.5 psi
